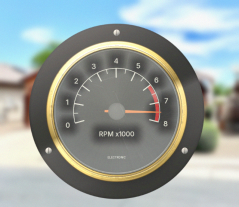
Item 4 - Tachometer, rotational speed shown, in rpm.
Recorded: 7500 rpm
